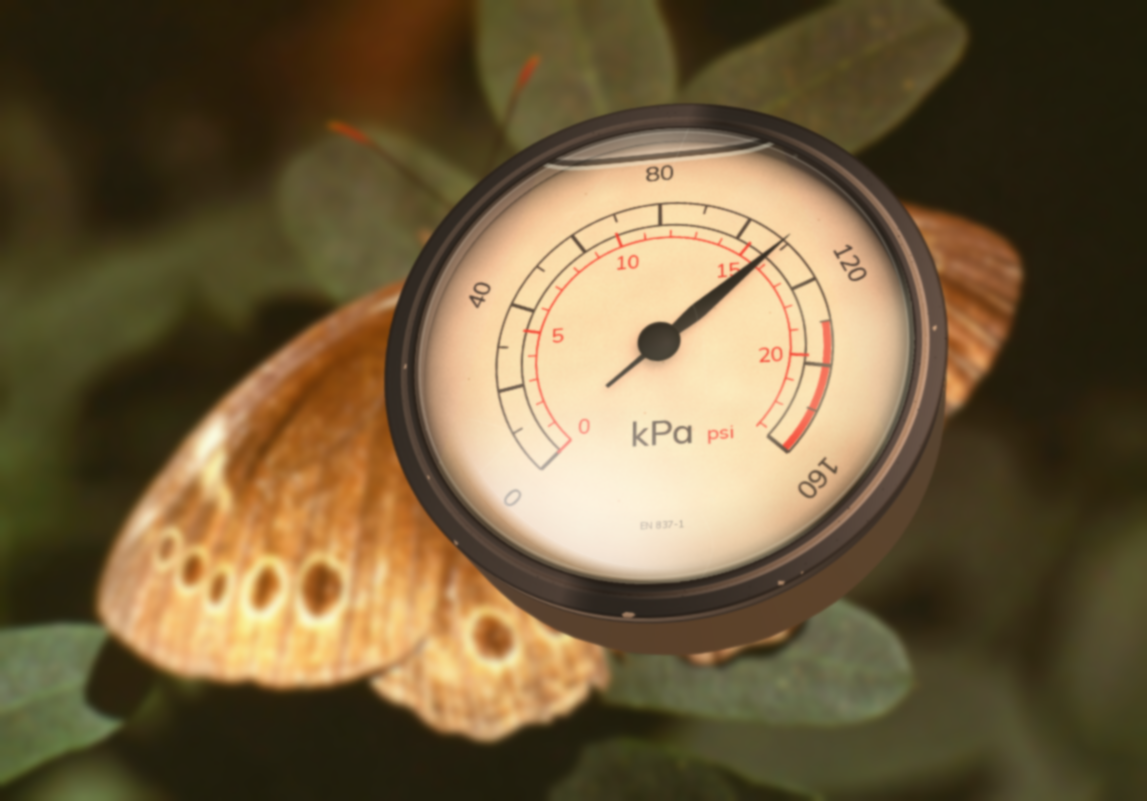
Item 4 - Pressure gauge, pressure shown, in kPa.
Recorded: 110 kPa
